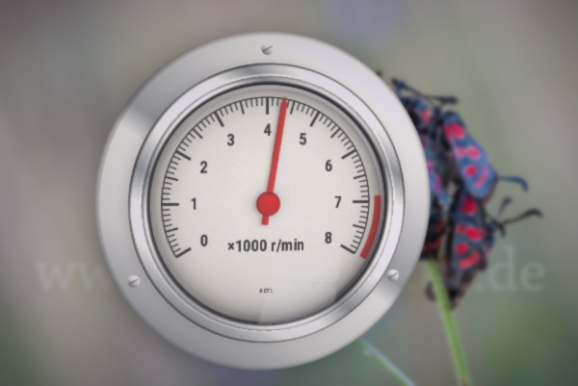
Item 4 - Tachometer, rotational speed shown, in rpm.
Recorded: 4300 rpm
